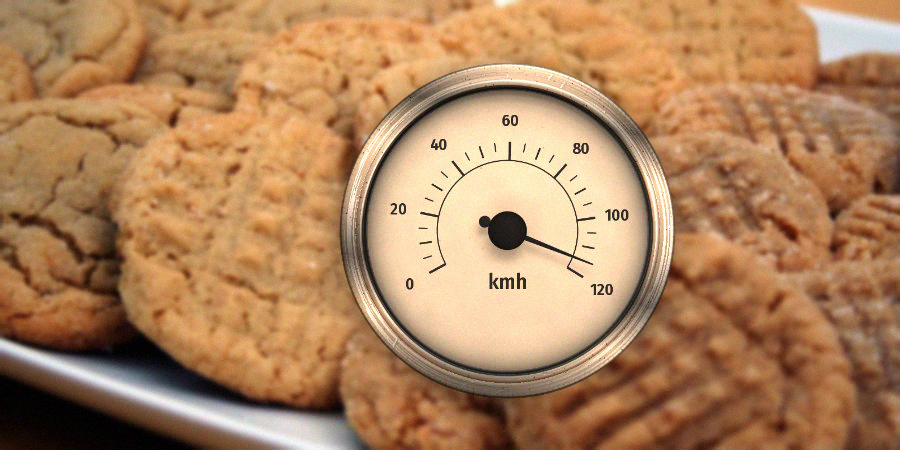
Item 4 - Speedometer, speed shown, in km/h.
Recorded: 115 km/h
